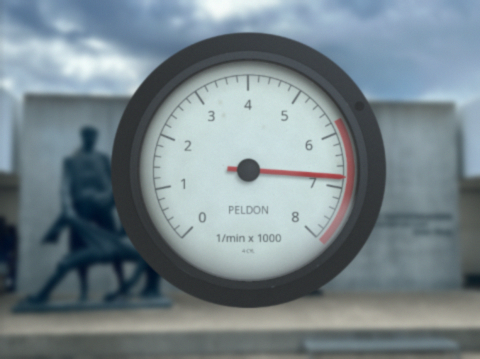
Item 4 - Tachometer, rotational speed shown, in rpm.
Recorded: 6800 rpm
